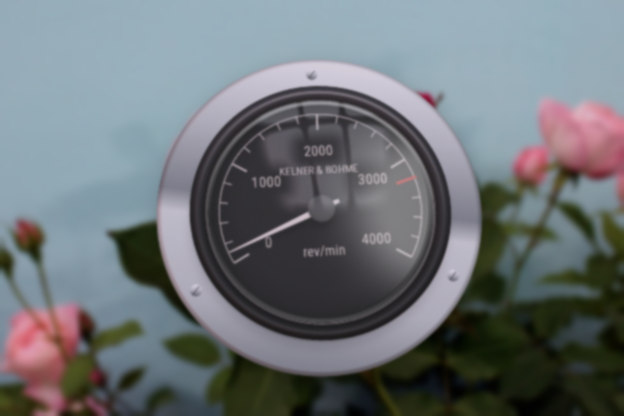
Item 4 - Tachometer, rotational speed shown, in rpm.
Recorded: 100 rpm
